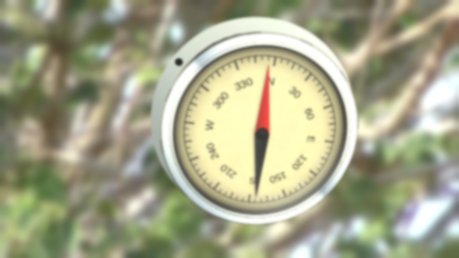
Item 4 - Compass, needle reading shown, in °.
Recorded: 355 °
